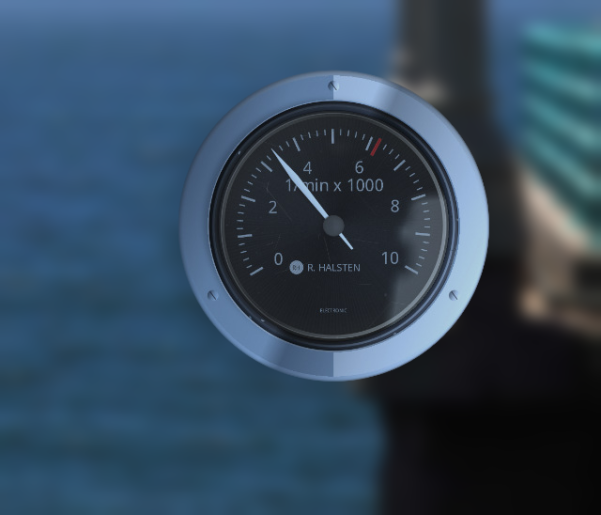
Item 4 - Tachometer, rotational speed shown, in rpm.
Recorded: 3400 rpm
